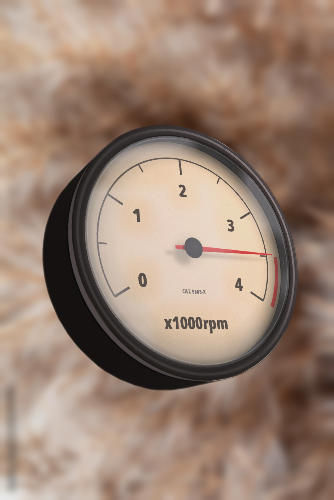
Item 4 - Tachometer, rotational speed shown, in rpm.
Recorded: 3500 rpm
